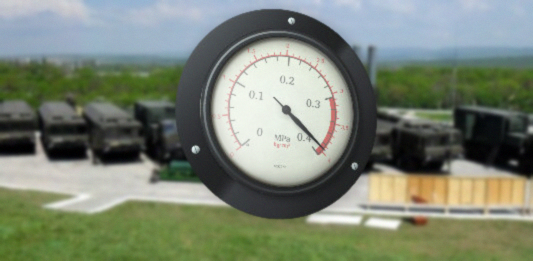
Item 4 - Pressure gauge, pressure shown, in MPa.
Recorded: 0.39 MPa
